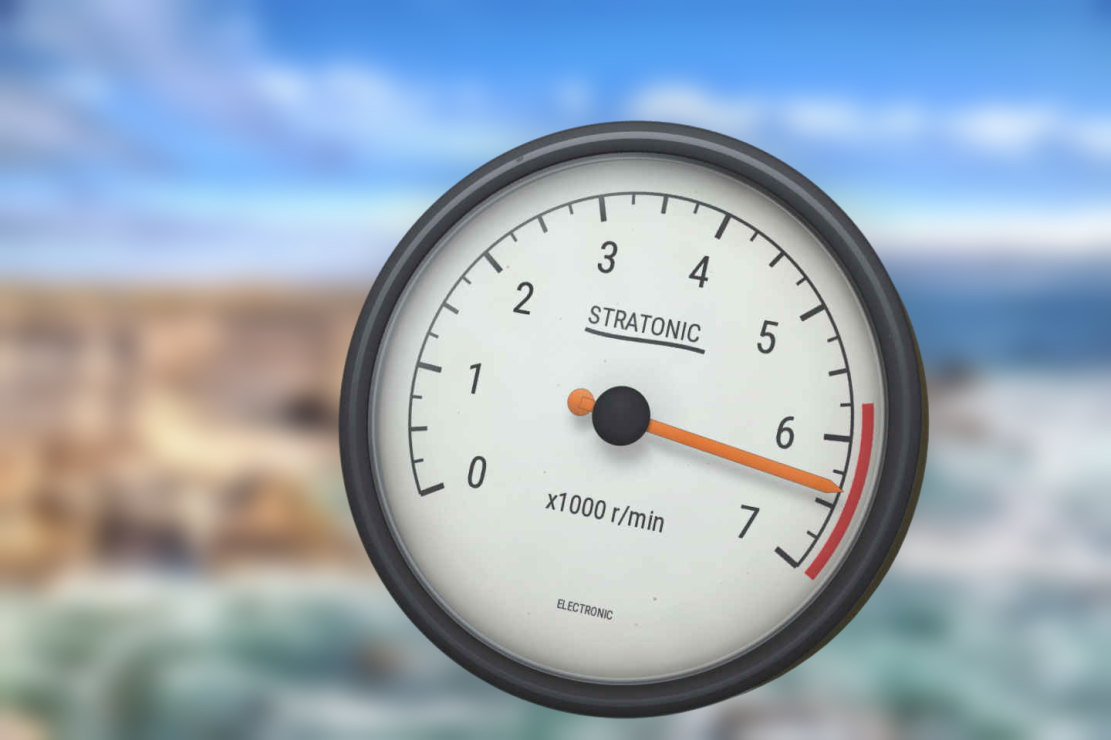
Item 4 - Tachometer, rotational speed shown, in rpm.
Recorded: 6375 rpm
